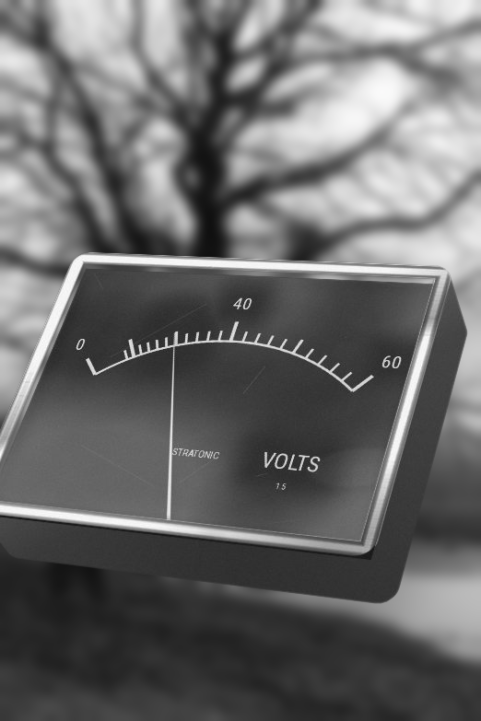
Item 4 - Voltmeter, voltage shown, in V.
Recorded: 30 V
